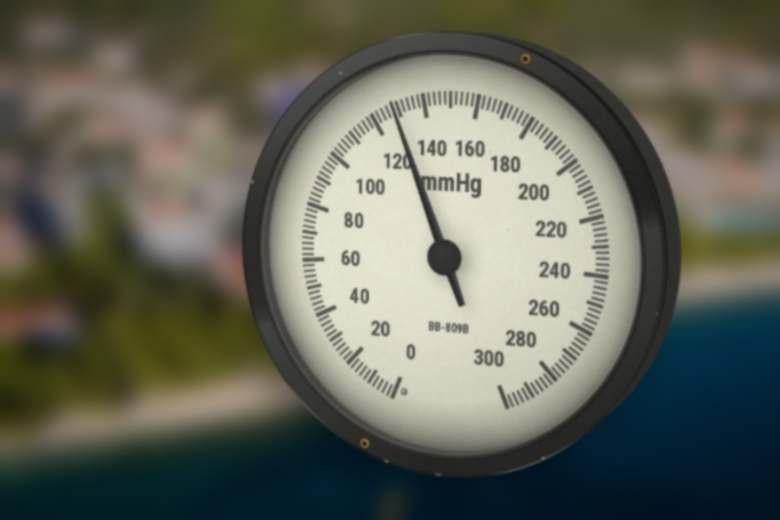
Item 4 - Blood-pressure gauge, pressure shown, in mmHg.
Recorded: 130 mmHg
